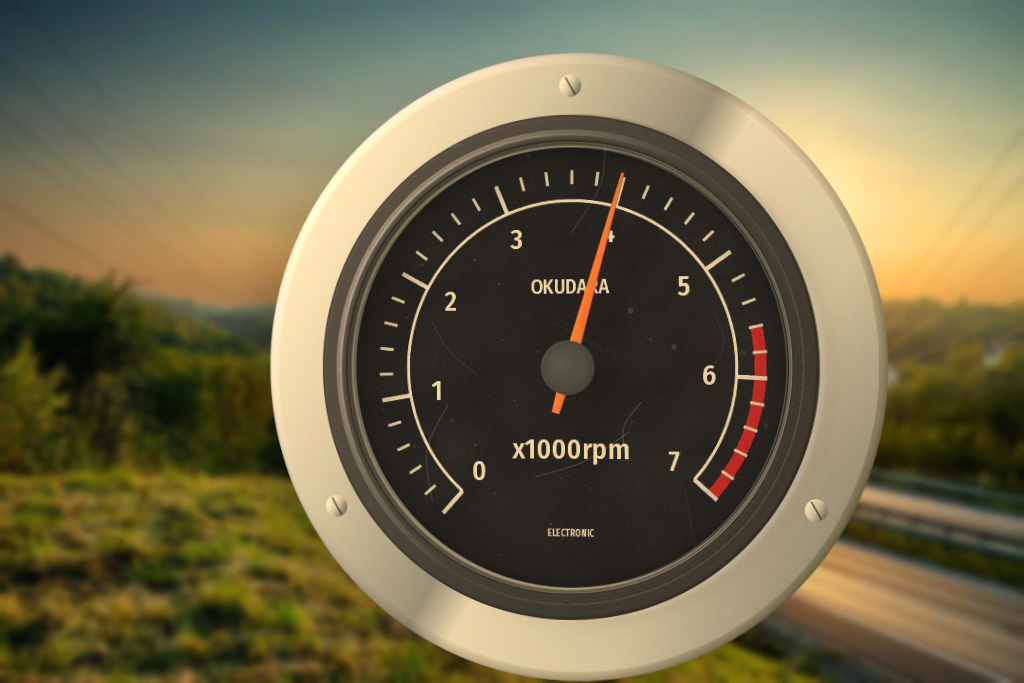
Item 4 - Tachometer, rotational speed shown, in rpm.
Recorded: 4000 rpm
